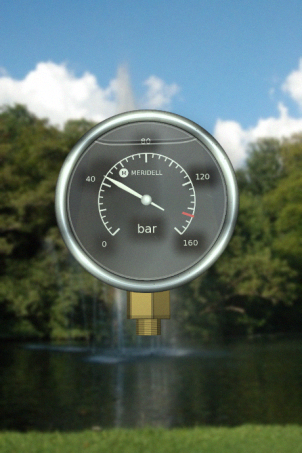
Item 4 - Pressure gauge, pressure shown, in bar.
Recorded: 45 bar
